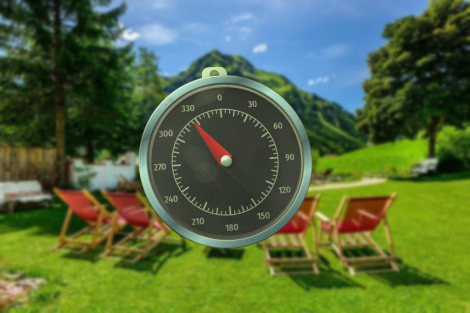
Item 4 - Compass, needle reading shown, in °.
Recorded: 325 °
